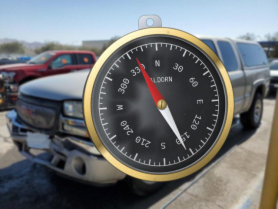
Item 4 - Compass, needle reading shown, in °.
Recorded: 335 °
